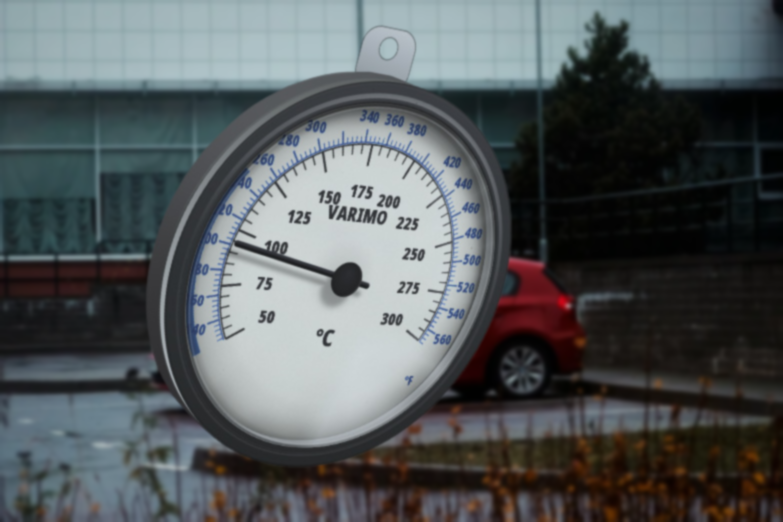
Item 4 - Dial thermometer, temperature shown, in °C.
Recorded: 95 °C
